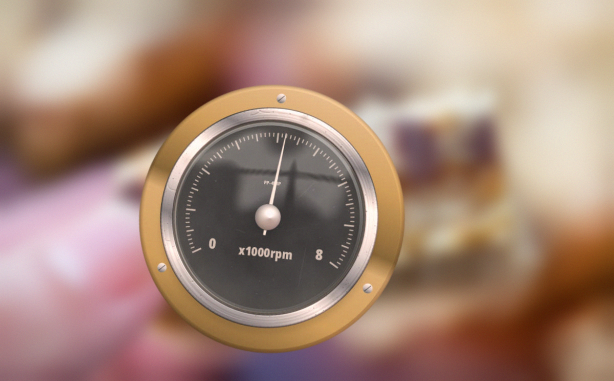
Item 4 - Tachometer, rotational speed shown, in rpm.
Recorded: 4200 rpm
